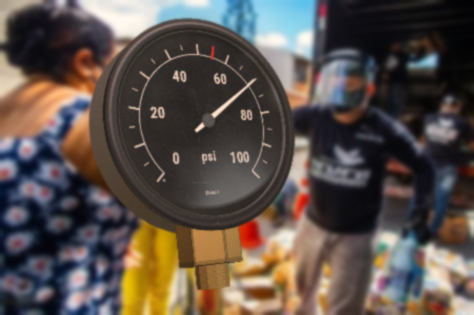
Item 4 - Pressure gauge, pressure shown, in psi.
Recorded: 70 psi
